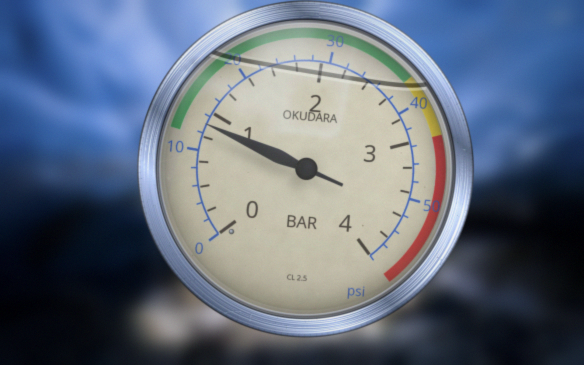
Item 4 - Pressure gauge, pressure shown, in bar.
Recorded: 0.9 bar
